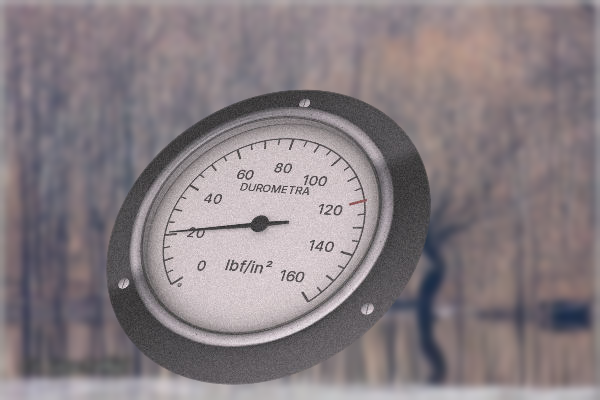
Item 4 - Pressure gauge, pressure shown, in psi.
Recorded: 20 psi
